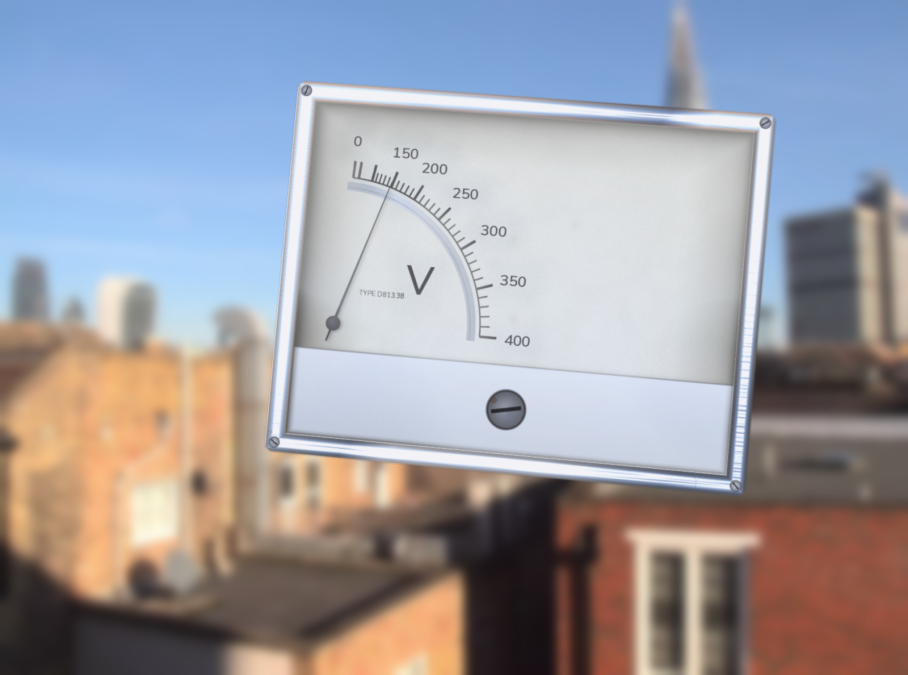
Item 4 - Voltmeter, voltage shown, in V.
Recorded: 150 V
